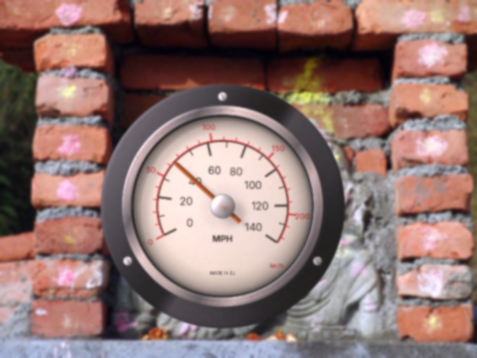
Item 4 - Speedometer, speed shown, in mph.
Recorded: 40 mph
